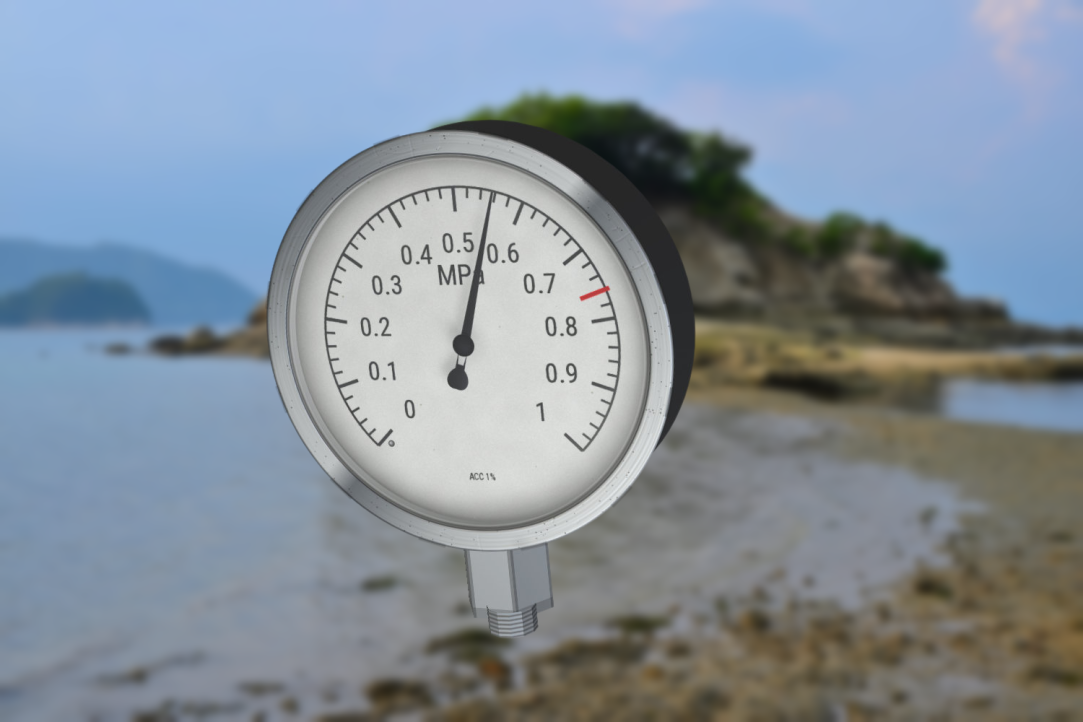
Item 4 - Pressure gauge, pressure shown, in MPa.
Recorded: 0.56 MPa
